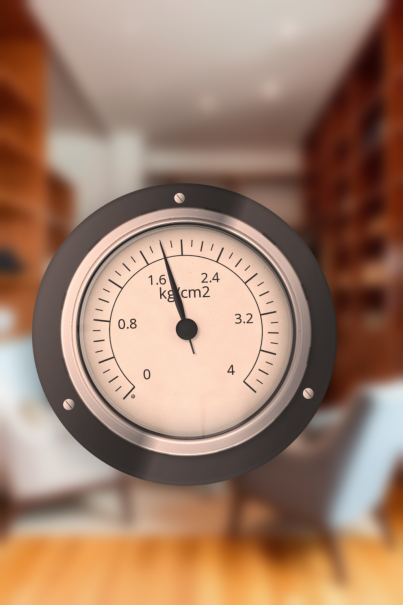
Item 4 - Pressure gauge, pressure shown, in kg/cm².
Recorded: 1.8 kg/cm²
